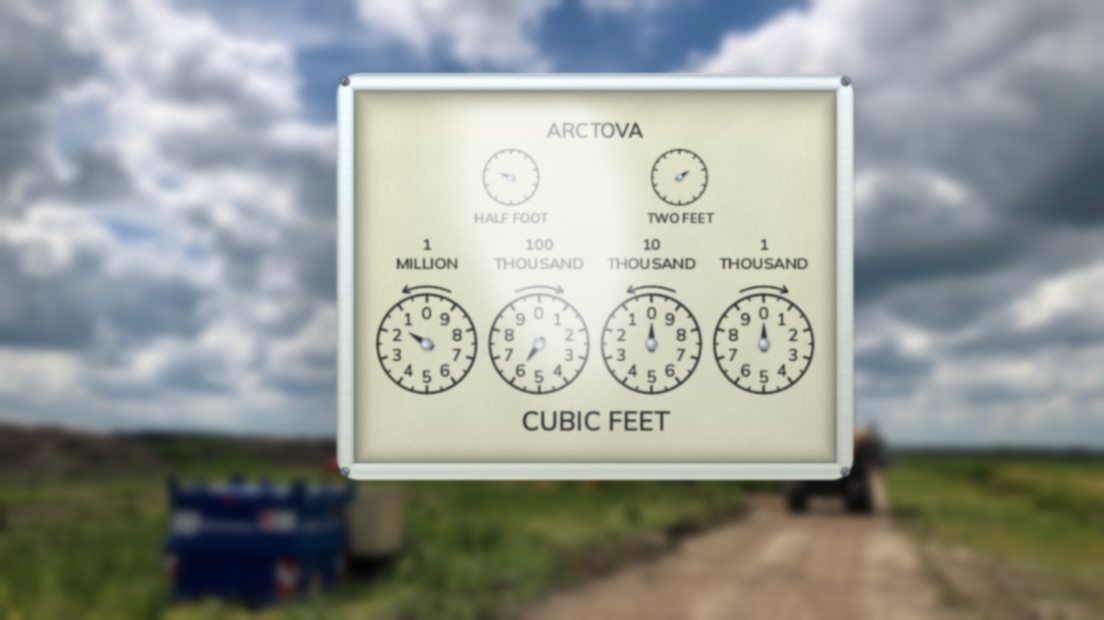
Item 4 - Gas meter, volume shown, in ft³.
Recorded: 160000 ft³
